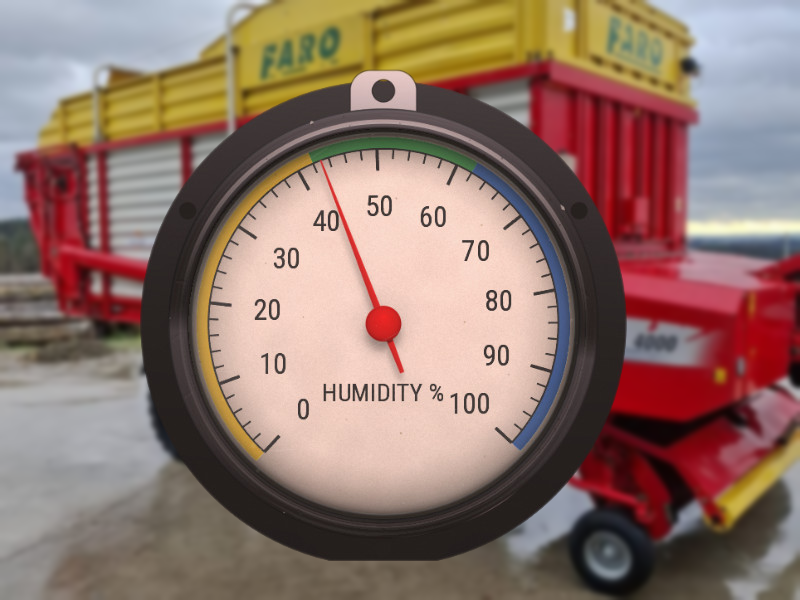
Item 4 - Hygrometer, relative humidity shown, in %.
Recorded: 43 %
